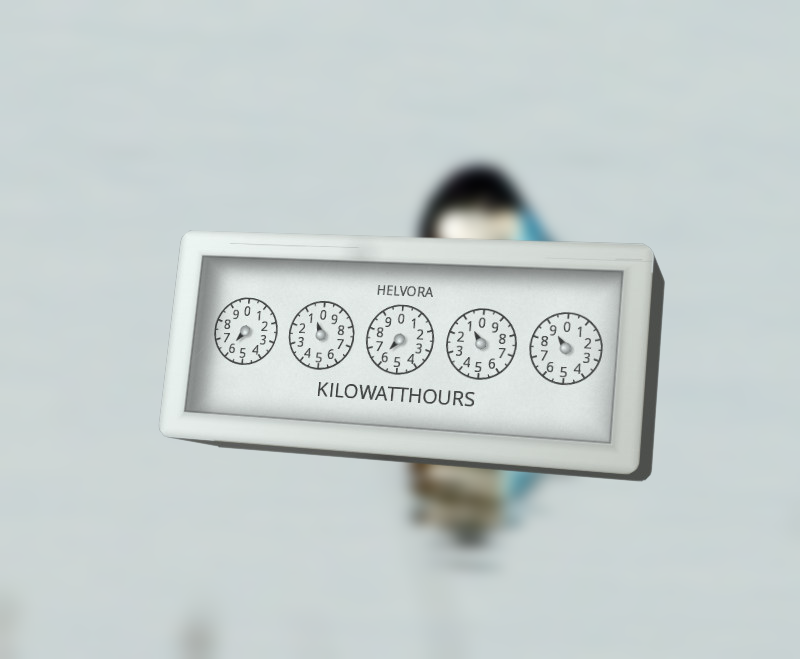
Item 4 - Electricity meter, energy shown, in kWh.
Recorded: 60609 kWh
